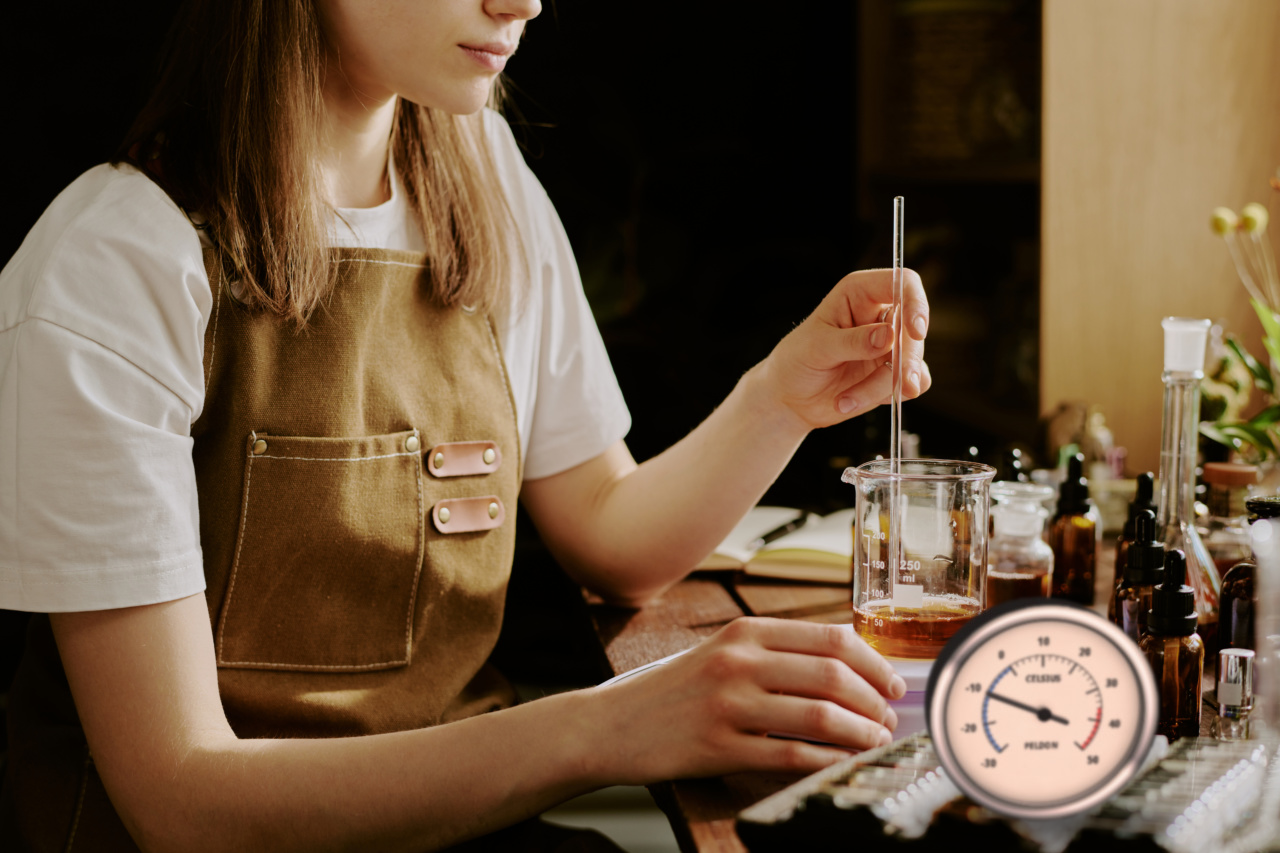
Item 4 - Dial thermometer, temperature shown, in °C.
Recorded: -10 °C
